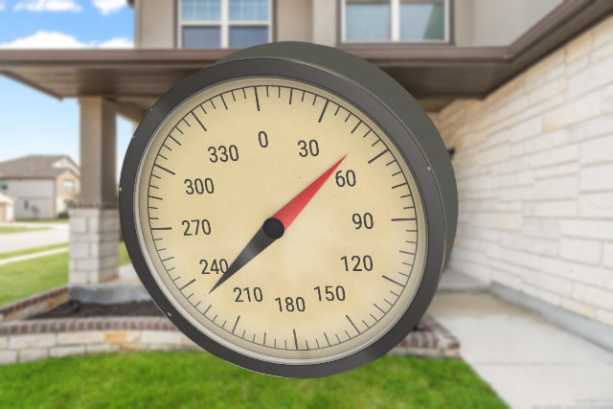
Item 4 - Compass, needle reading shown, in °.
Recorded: 50 °
